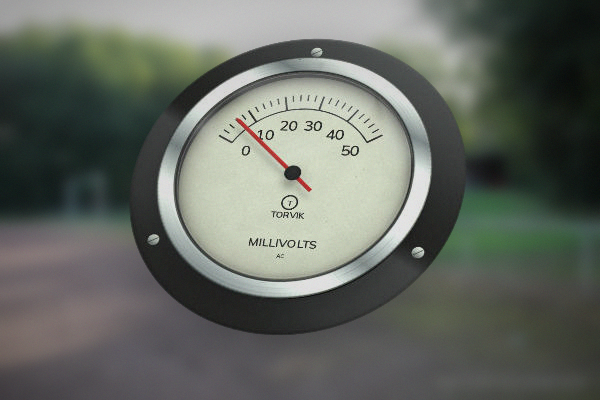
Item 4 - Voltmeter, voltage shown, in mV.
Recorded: 6 mV
